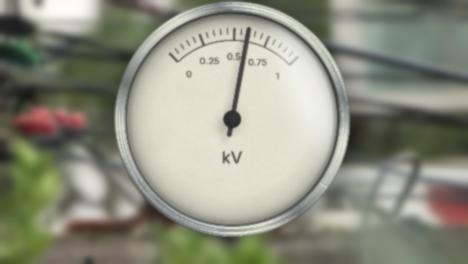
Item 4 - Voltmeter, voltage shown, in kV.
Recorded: 0.6 kV
